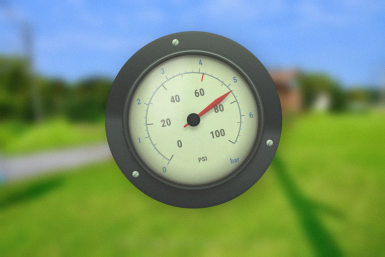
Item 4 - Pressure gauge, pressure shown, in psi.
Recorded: 75 psi
